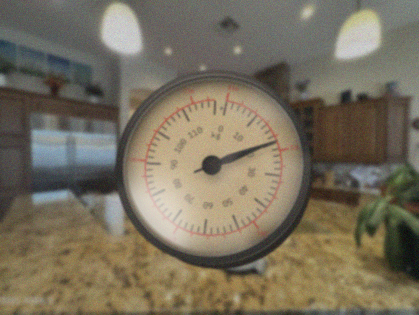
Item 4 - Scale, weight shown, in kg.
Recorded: 20 kg
